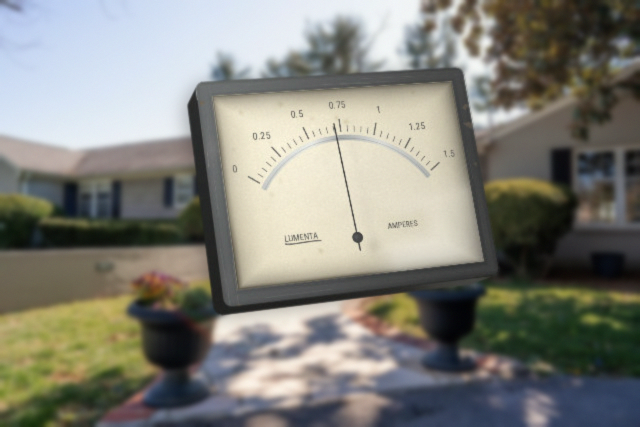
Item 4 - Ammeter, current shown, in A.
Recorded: 0.7 A
